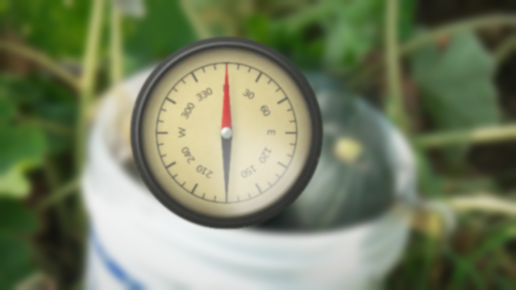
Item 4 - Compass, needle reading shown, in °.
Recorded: 0 °
